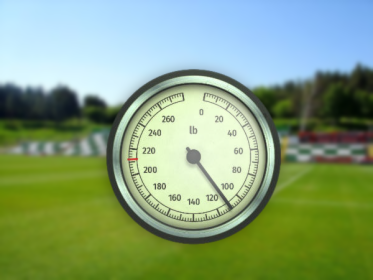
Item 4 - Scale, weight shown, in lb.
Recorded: 110 lb
